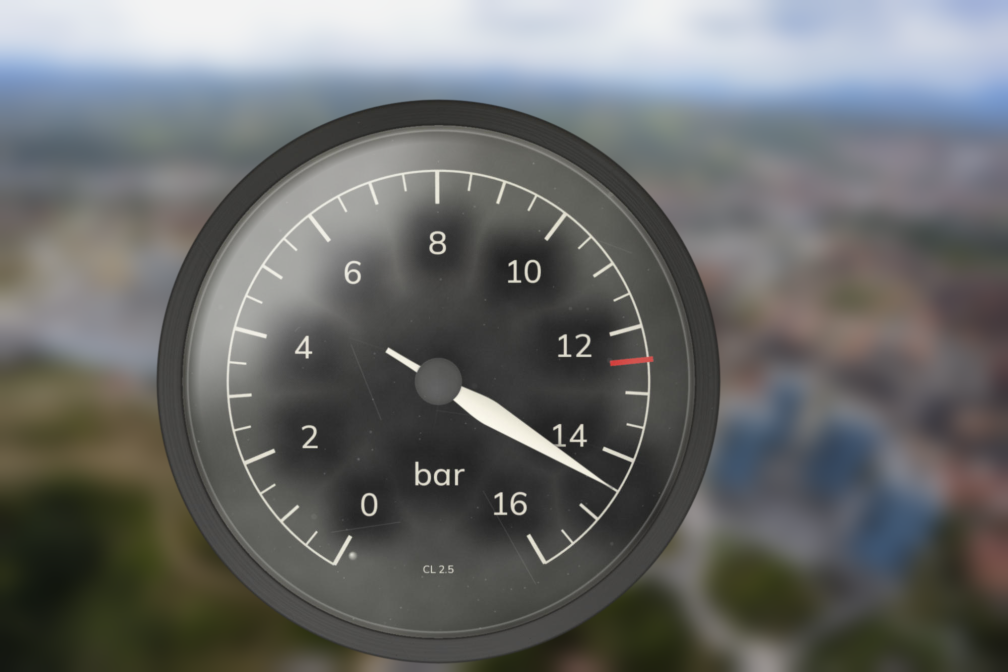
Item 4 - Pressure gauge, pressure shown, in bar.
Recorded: 14.5 bar
